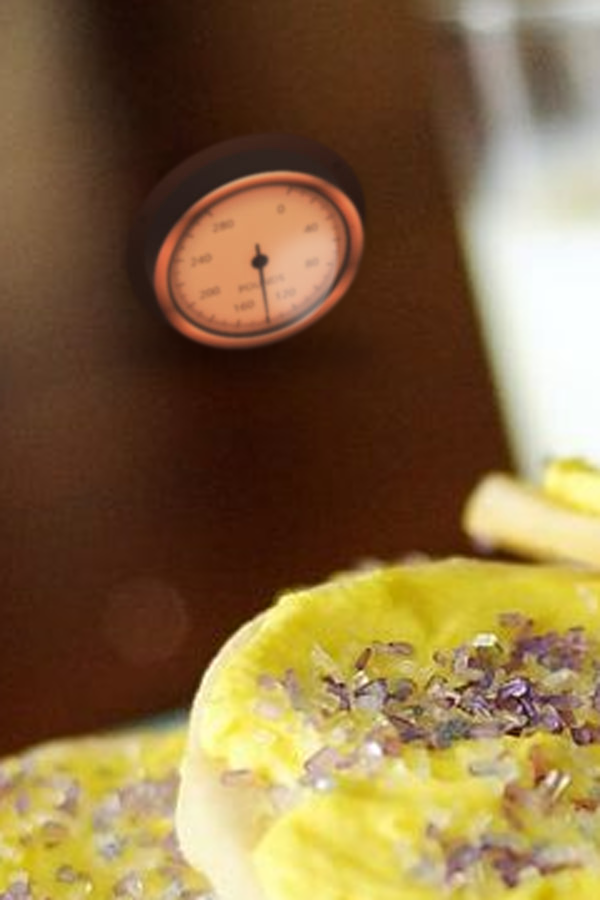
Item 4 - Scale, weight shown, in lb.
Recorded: 140 lb
